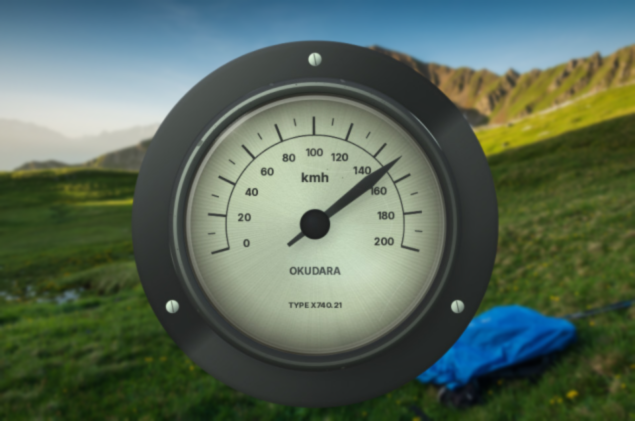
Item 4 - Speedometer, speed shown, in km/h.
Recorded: 150 km/h
